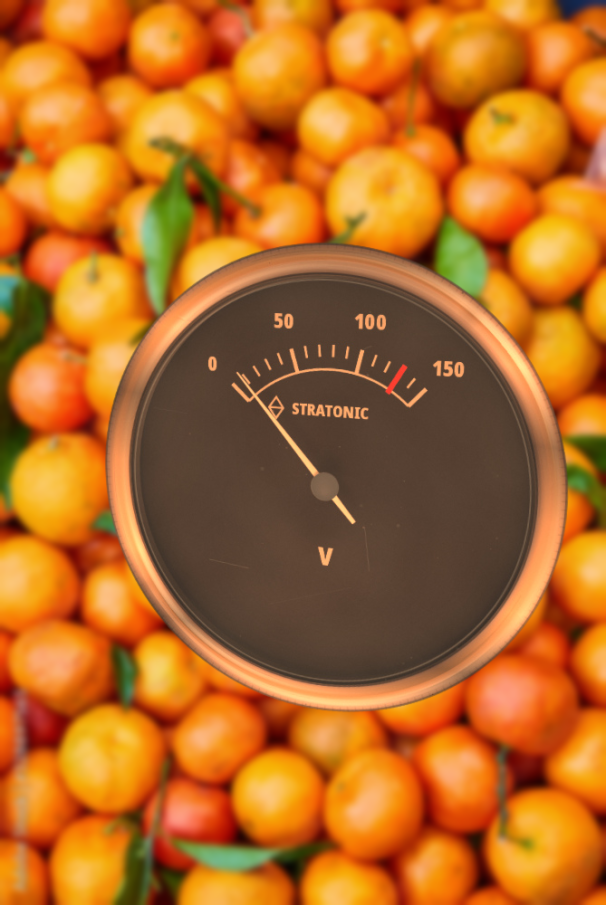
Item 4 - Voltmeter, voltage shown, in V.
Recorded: 10 V
